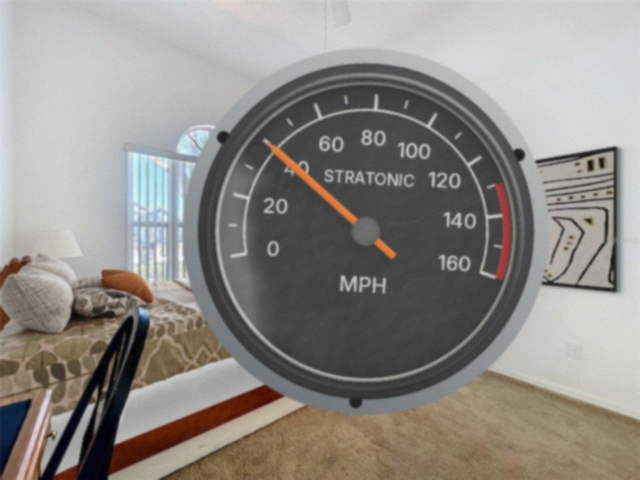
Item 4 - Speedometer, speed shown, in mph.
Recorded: 40 mph
